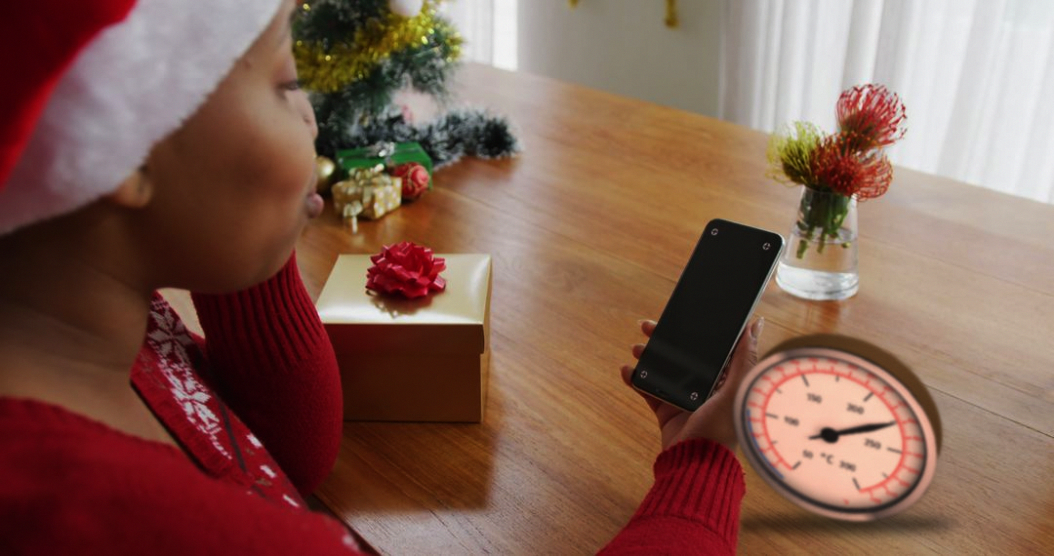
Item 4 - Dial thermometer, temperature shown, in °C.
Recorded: 225 °C
